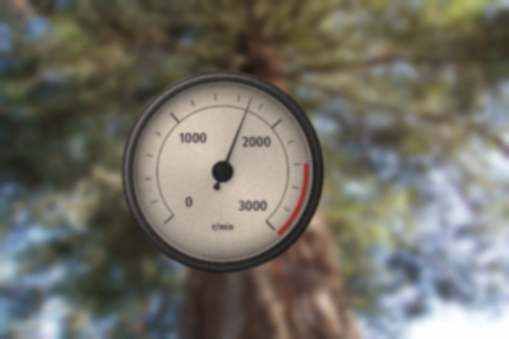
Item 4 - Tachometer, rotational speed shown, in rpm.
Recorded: 1700 rpm
